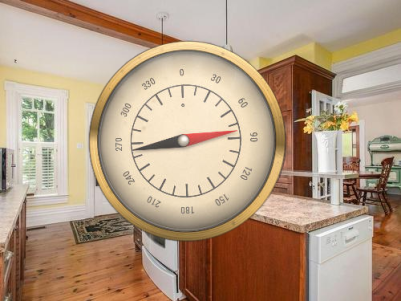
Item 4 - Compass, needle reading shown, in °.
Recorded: 82.5 °
